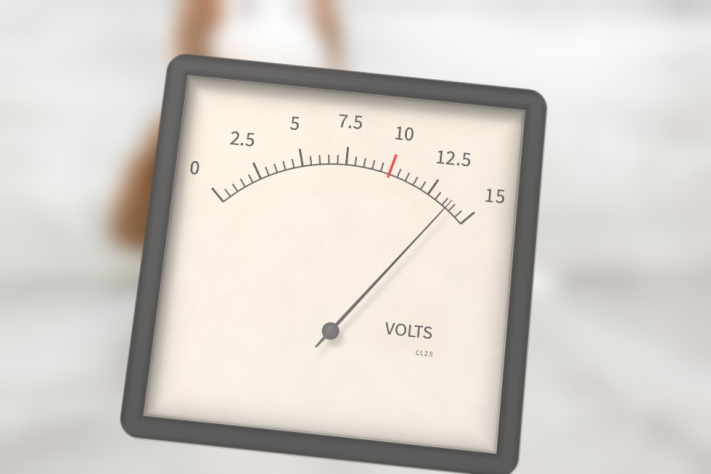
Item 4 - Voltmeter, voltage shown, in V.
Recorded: 13.75 V
